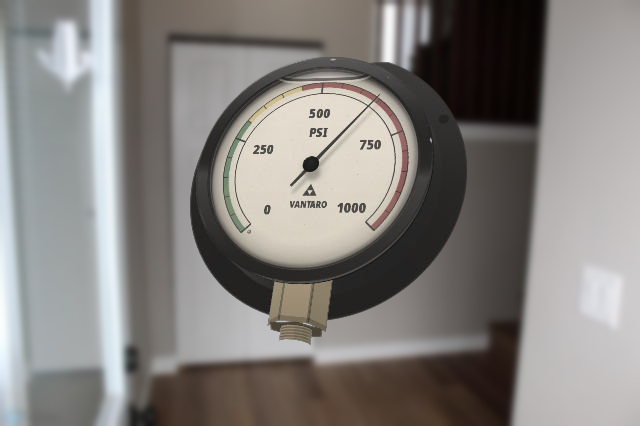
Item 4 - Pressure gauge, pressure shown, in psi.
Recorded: 650 psi
